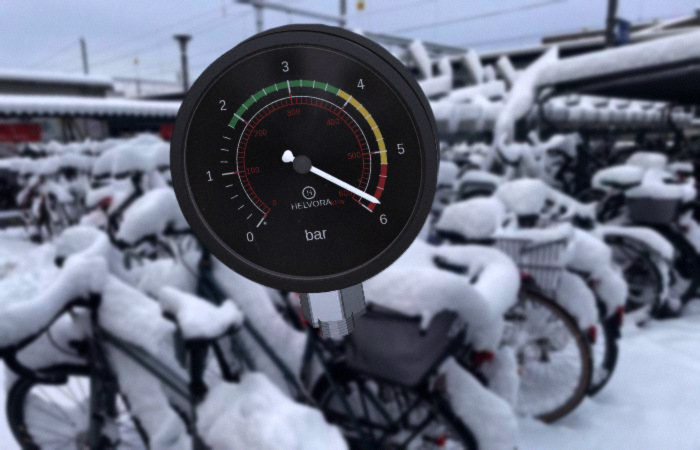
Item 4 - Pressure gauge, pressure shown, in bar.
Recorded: 5.8 bar
